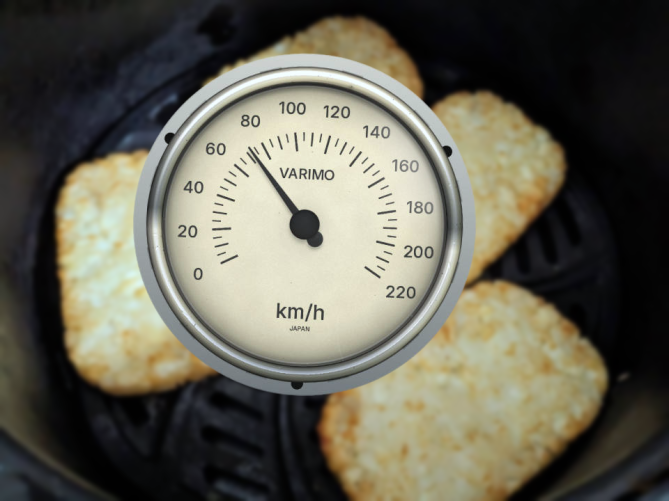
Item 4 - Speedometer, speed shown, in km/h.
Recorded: 72.5 km/h
